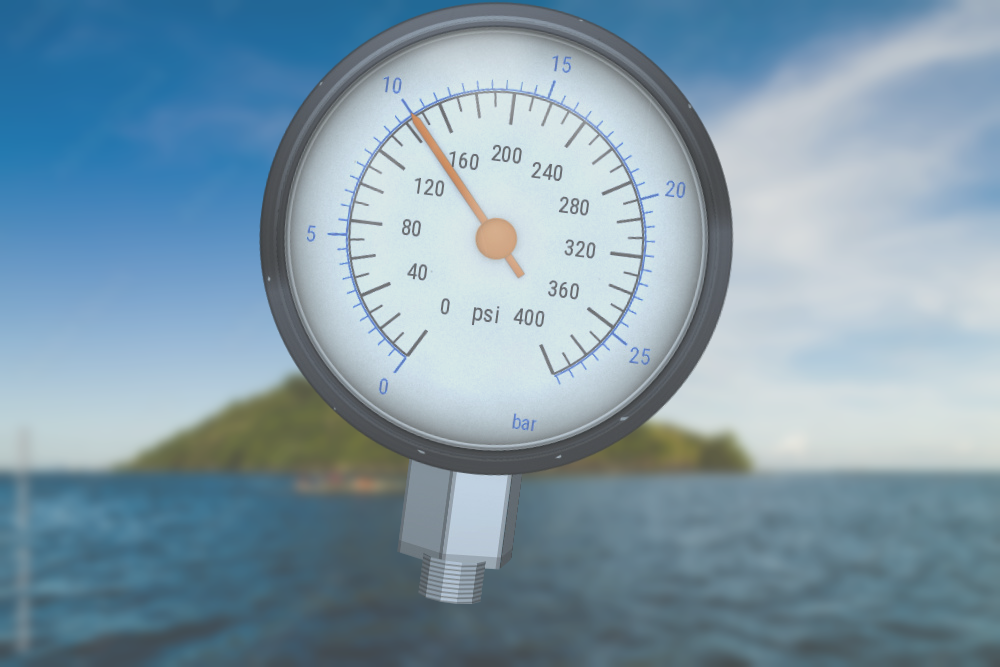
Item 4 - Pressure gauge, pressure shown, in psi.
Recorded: 145 psi
